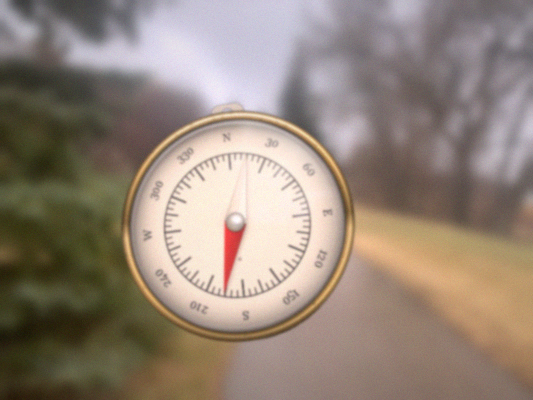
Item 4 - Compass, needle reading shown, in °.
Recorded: 195 °
